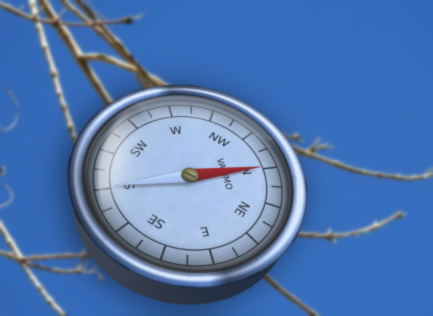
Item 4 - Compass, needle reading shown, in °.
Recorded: 0 °
